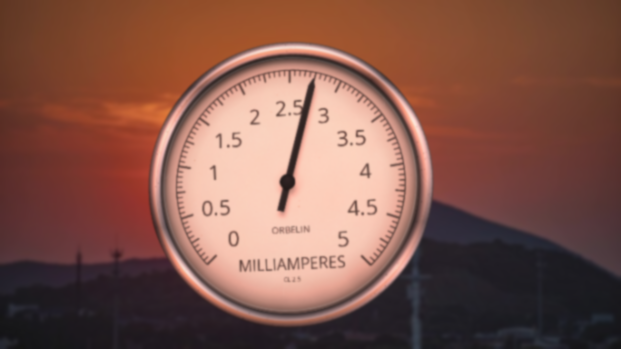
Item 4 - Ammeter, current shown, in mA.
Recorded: 2.75 mA
